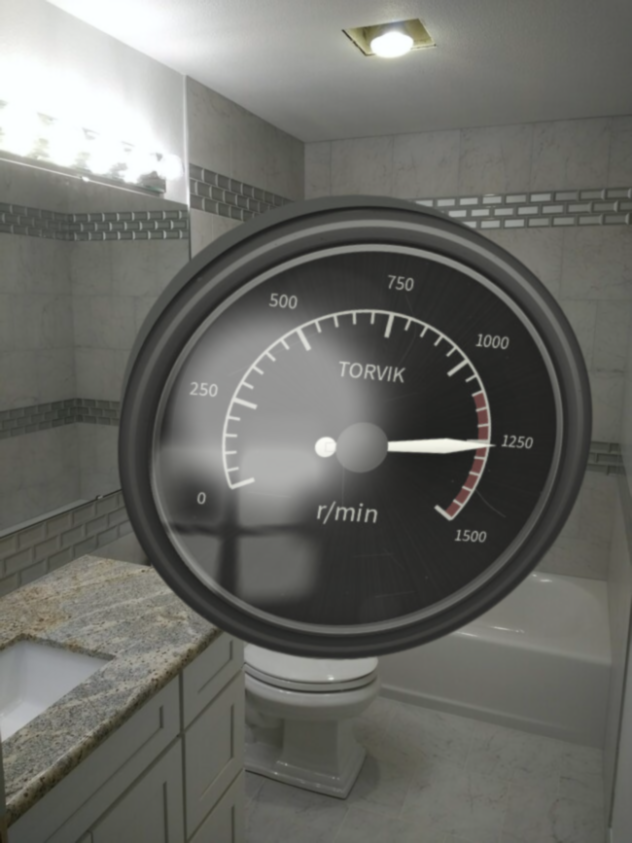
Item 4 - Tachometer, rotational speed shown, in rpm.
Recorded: 1250 rpm
